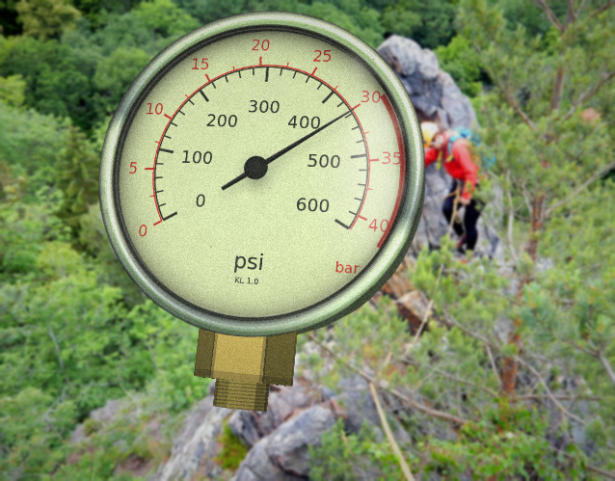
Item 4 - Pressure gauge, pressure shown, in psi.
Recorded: 440 psi
